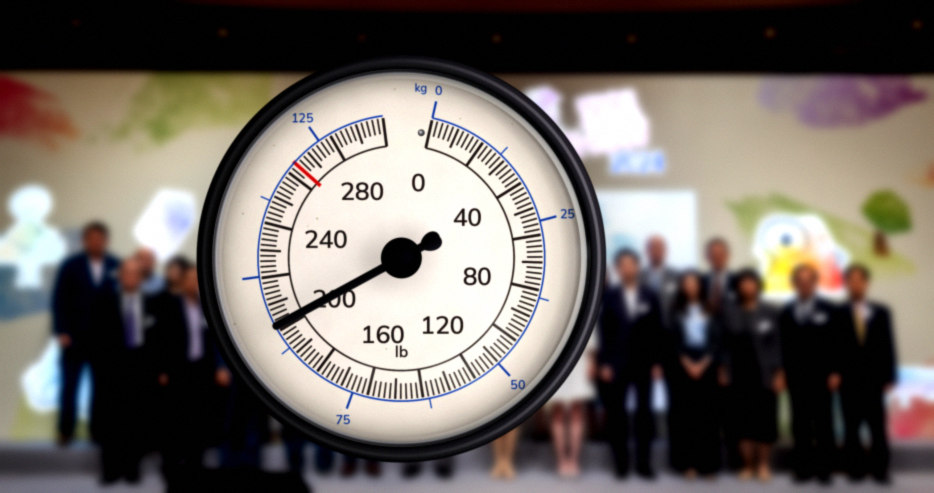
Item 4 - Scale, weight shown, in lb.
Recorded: 202 lb
